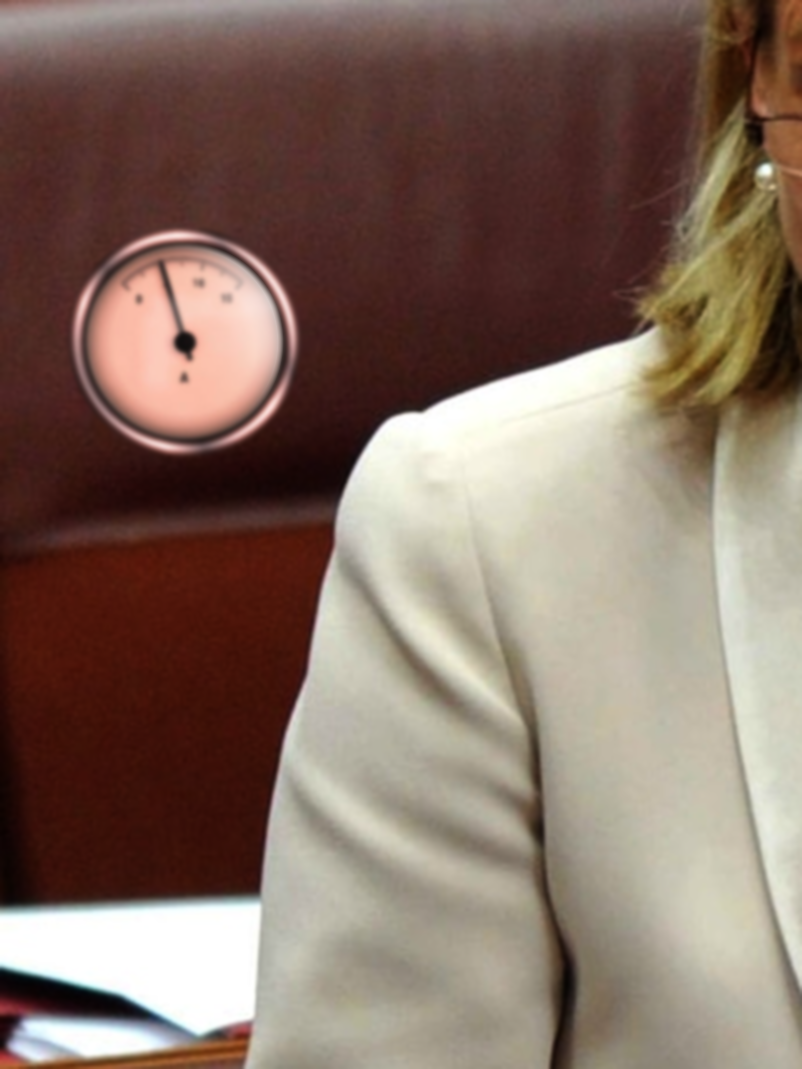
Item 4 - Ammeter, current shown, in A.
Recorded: 5 A
